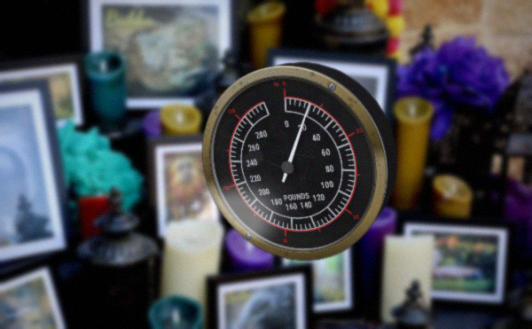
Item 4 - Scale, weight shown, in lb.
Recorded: 20 lb
